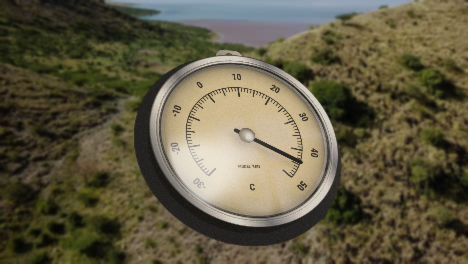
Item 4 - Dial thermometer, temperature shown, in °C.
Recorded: 45 °C
